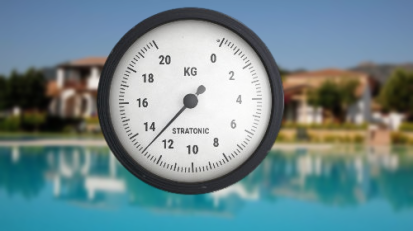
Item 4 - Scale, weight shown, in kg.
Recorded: 13 kg
